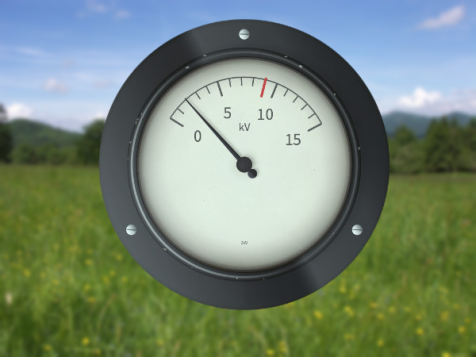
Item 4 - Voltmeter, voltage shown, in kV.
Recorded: 2 kV
